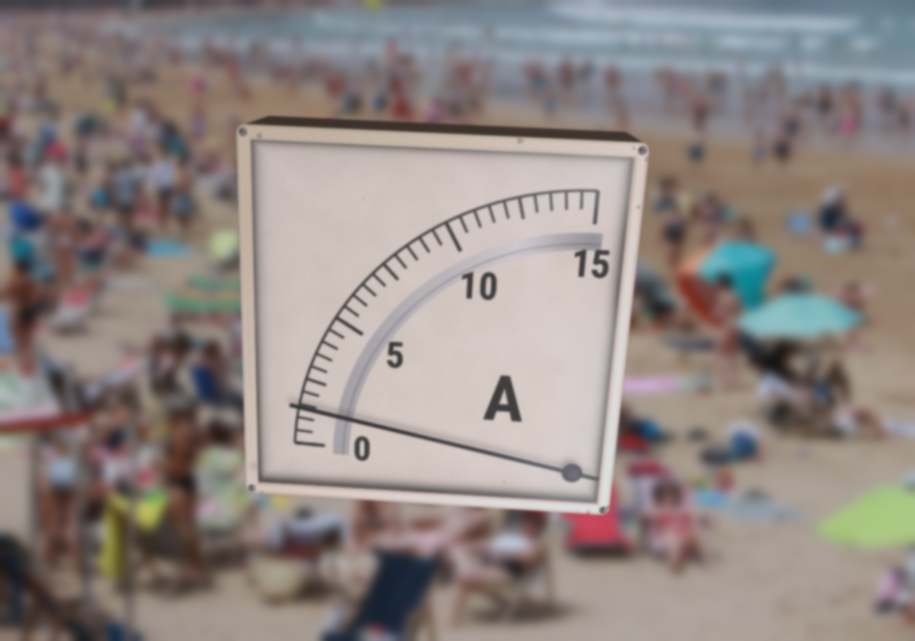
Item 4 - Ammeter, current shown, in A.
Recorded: 1.5 A
